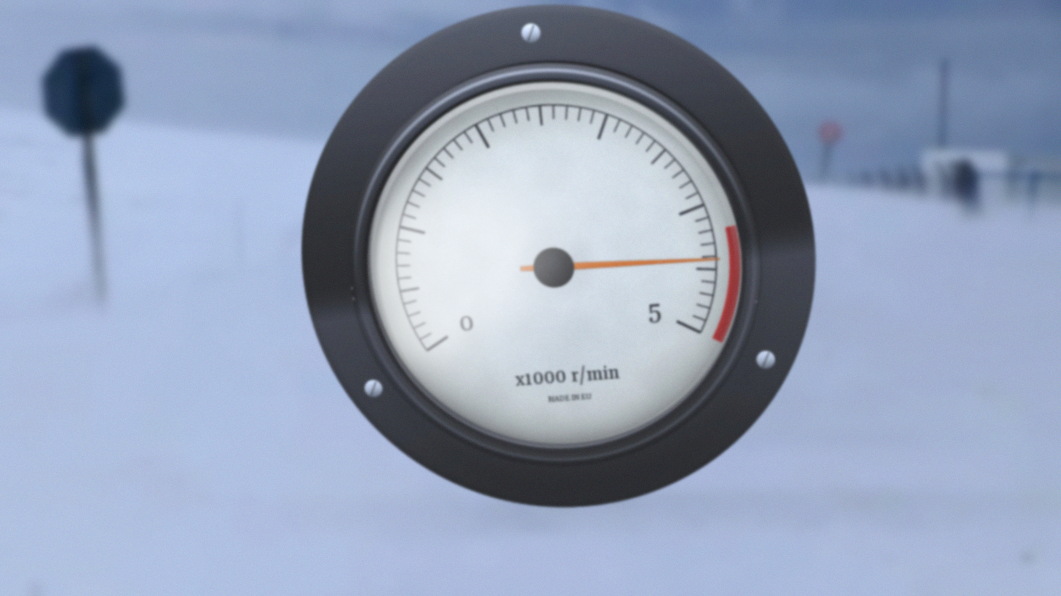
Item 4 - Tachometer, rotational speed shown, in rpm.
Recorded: 4400 rpm
